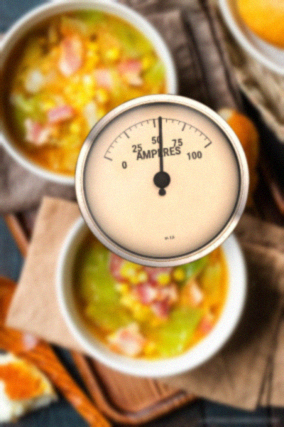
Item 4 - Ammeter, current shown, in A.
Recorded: 55 A
